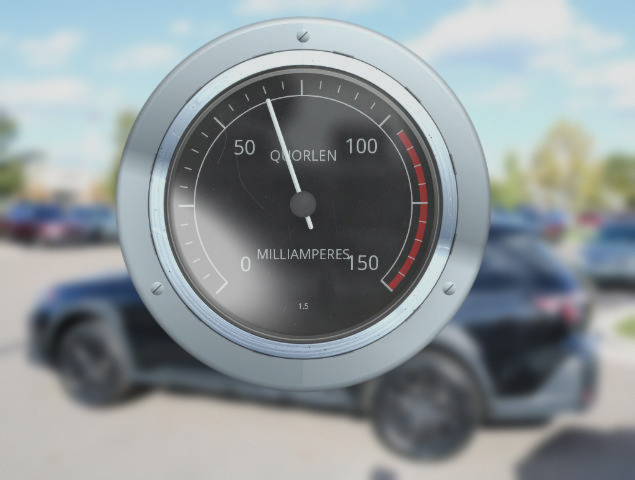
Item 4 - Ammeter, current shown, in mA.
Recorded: 65 mA
